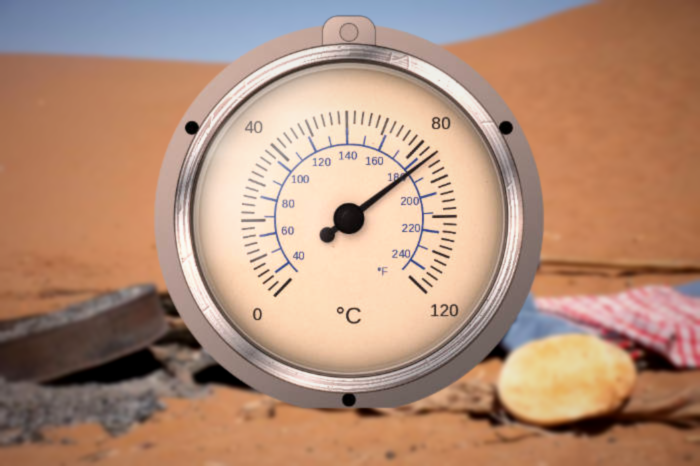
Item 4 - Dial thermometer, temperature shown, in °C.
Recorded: 84 °C
